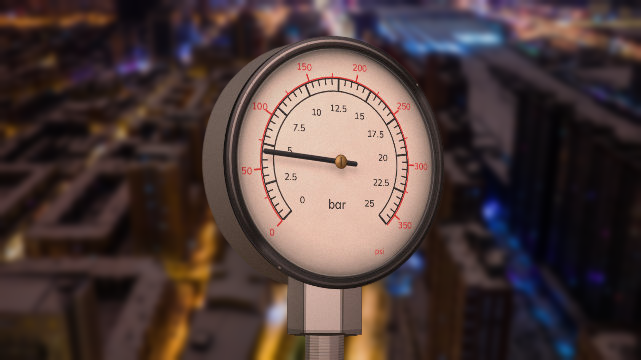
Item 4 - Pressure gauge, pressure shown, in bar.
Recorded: 4.5 bar
